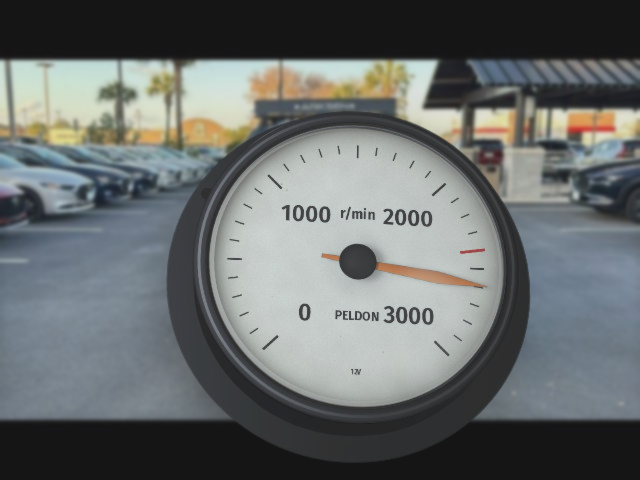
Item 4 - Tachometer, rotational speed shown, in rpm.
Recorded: 2600 rpm
